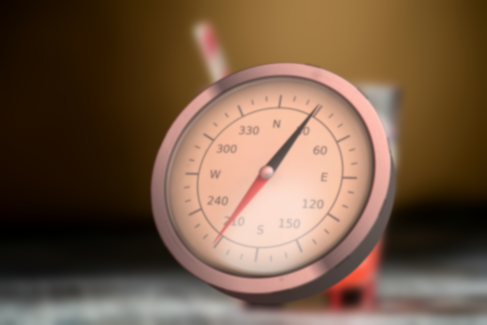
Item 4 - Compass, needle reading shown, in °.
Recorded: 210 °
